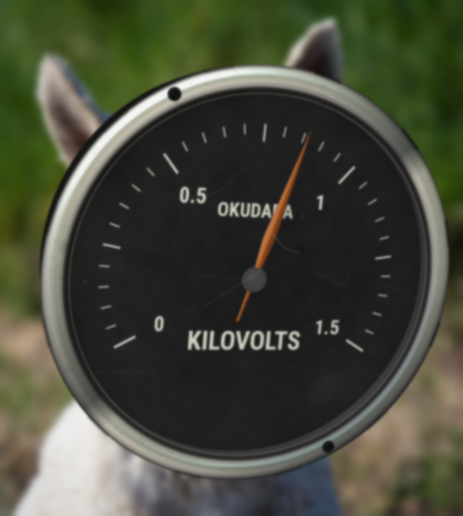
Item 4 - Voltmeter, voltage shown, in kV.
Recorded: 0.85 kV
